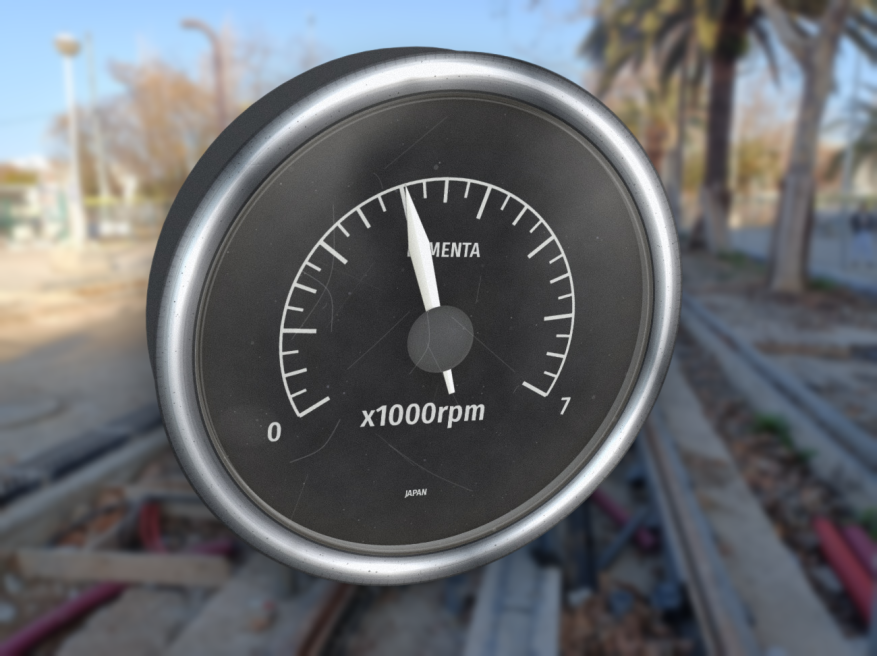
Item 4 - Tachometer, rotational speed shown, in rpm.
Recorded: 3000 rpm
